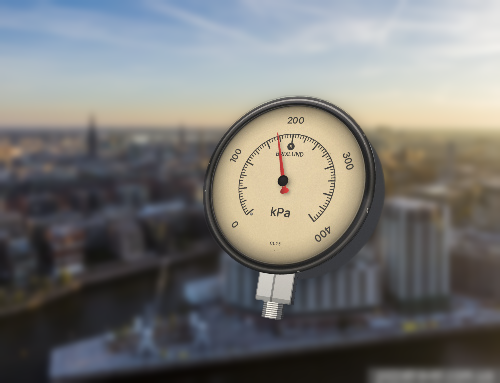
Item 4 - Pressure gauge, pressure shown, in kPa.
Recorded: 175 kPa
